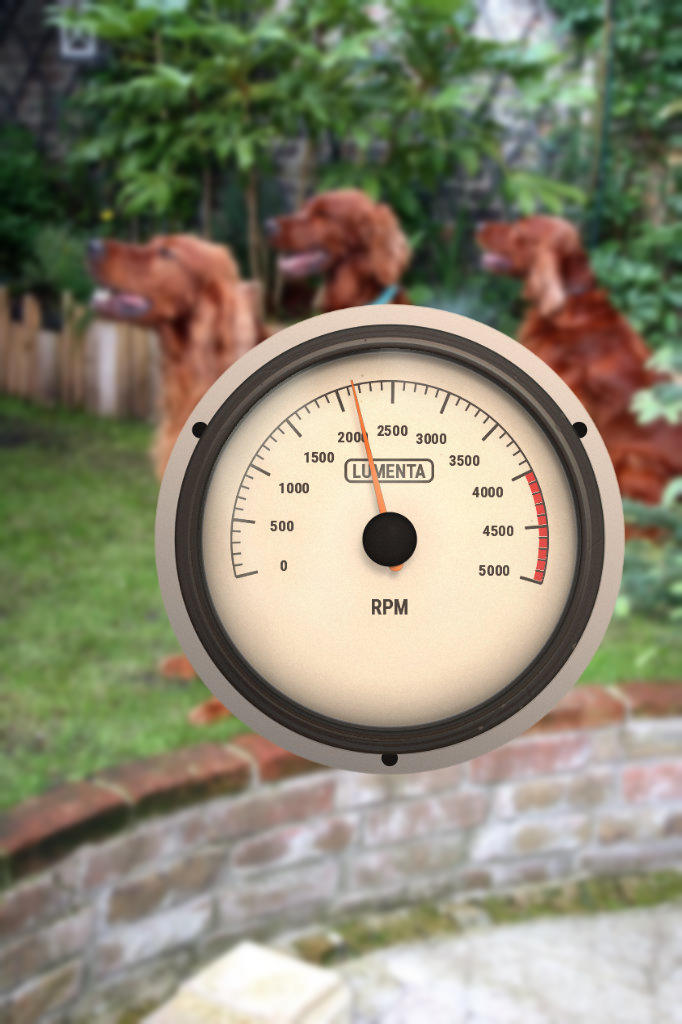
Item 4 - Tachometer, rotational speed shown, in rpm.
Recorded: 2150 rpm
